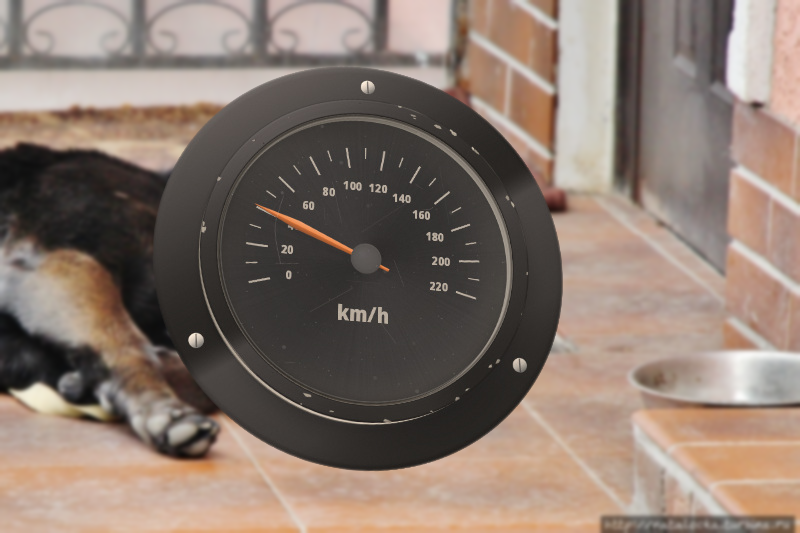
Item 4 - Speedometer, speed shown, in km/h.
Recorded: 40 km/h
